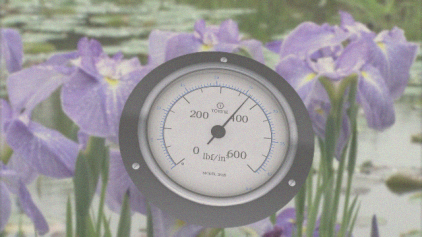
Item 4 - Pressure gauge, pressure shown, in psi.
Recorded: 375 psi
